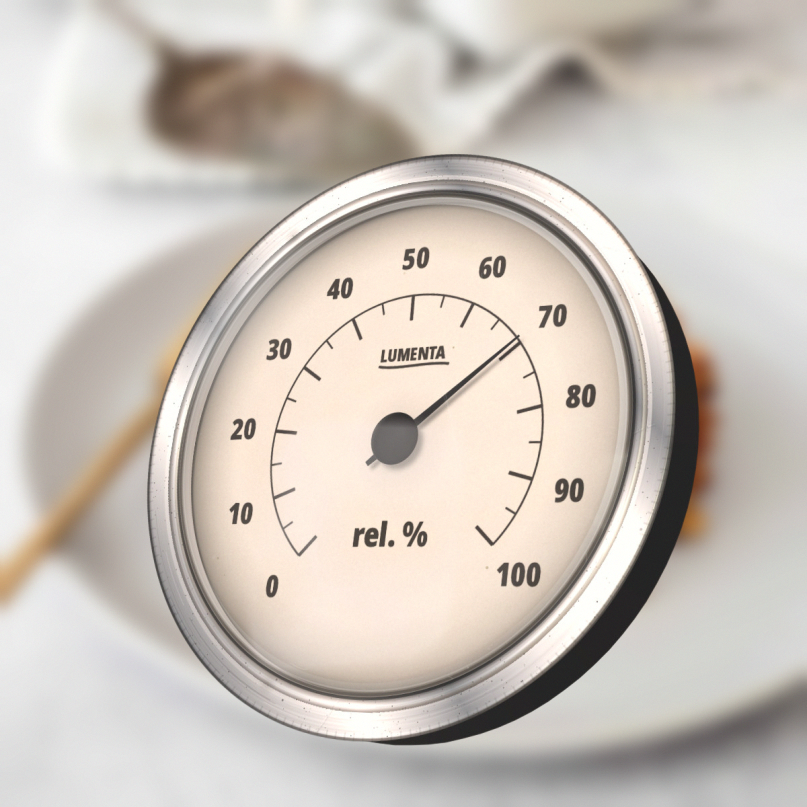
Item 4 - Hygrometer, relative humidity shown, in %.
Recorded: 70 %
